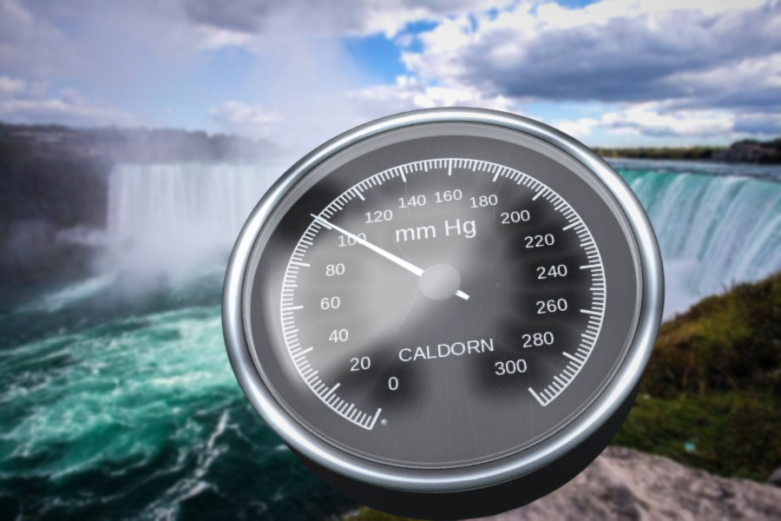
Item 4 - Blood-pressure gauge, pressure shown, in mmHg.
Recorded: 100 mmHg
